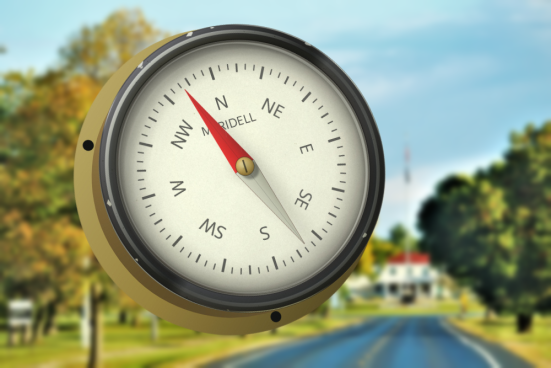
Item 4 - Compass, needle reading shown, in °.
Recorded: 340 °
